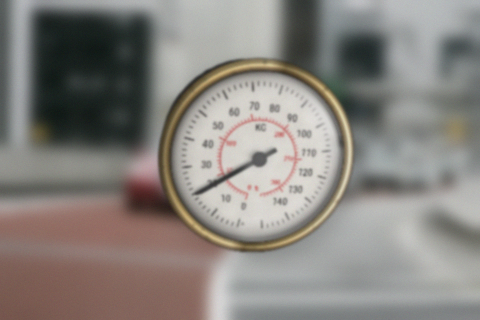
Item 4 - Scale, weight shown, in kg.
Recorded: 20 kg
